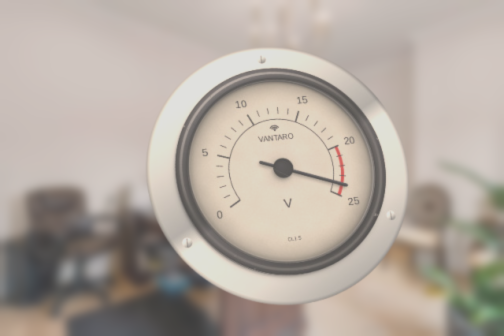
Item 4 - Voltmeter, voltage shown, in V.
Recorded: 24 V
